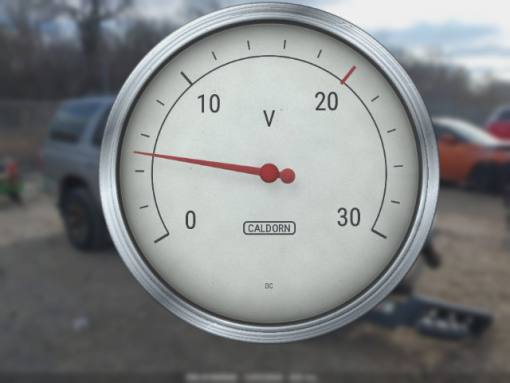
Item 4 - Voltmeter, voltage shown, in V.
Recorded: 5 V
